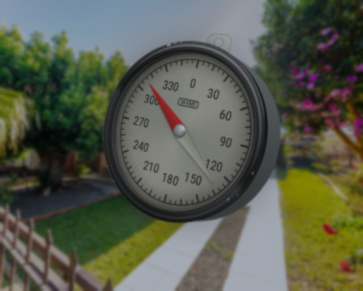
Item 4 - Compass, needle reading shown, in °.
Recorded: 310 °
